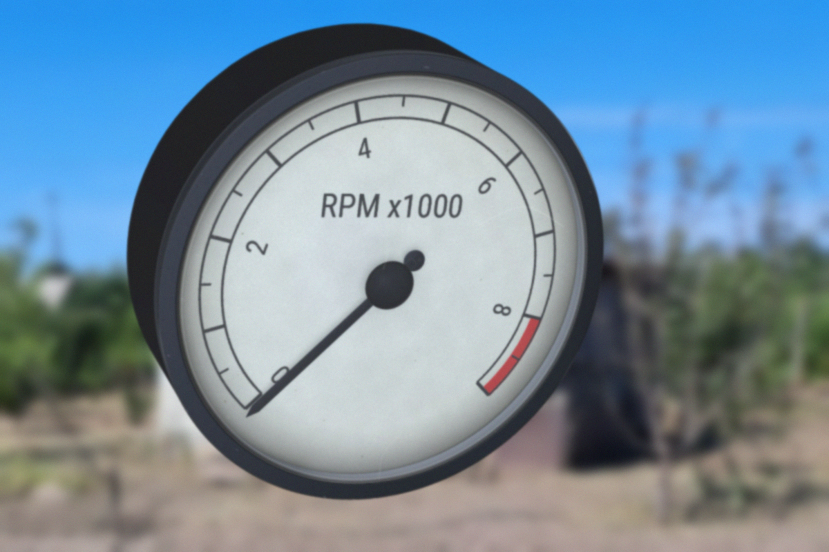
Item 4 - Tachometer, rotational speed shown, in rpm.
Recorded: 0 rpm
